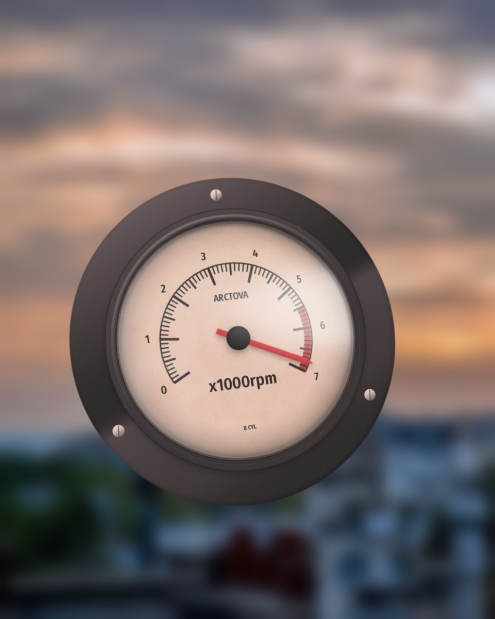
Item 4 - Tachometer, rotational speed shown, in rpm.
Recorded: 6800 rpm
